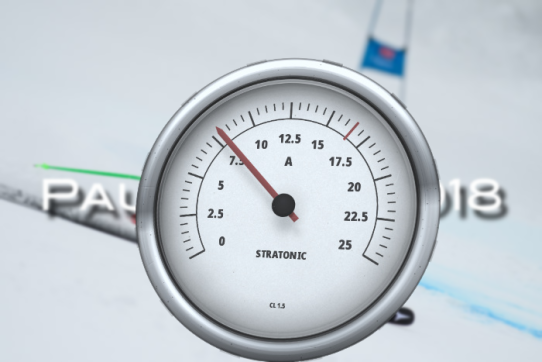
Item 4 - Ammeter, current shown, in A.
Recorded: 8 A
